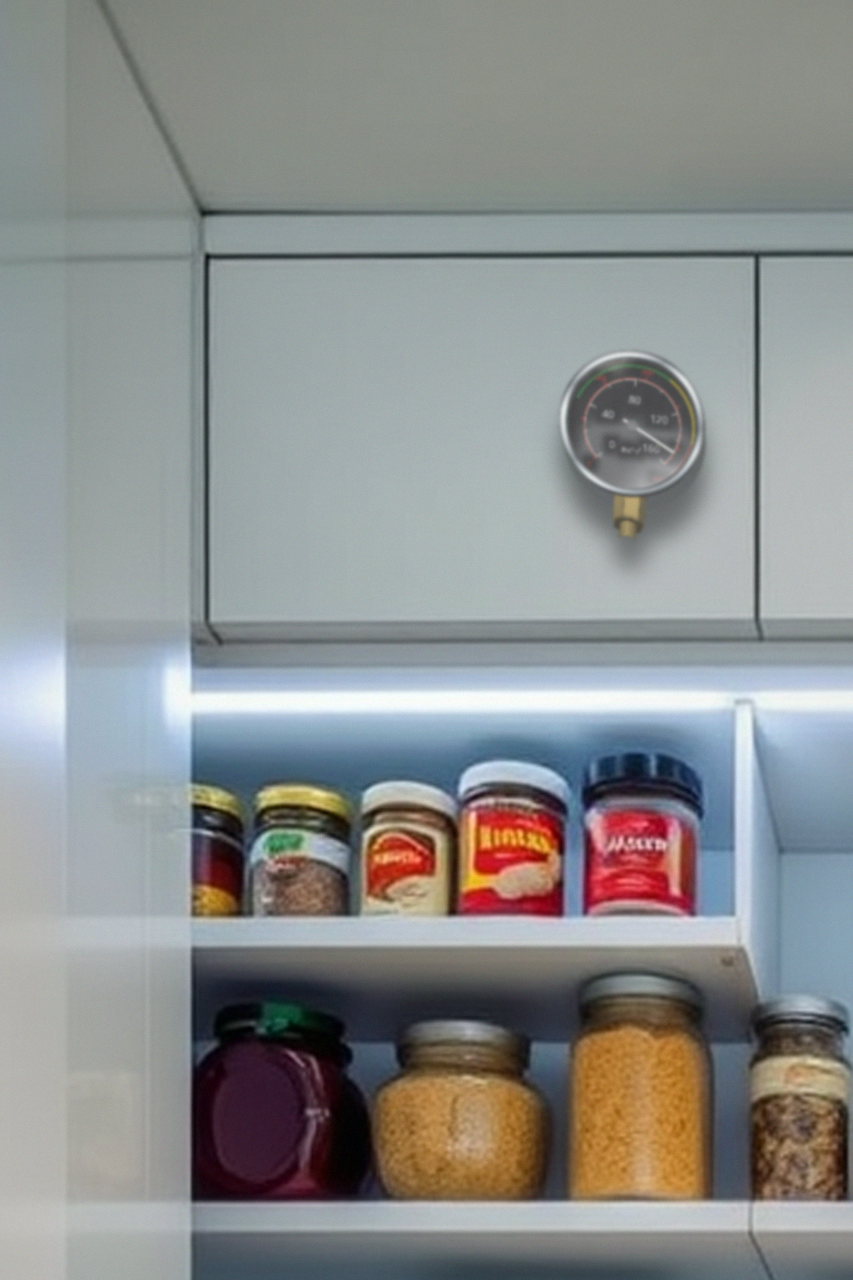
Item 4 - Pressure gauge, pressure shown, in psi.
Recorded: 150 psi
